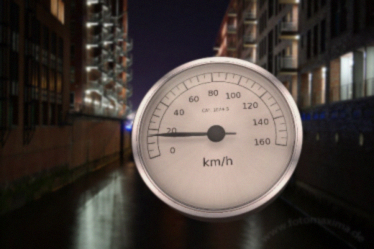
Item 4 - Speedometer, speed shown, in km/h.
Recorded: 15 km/h
